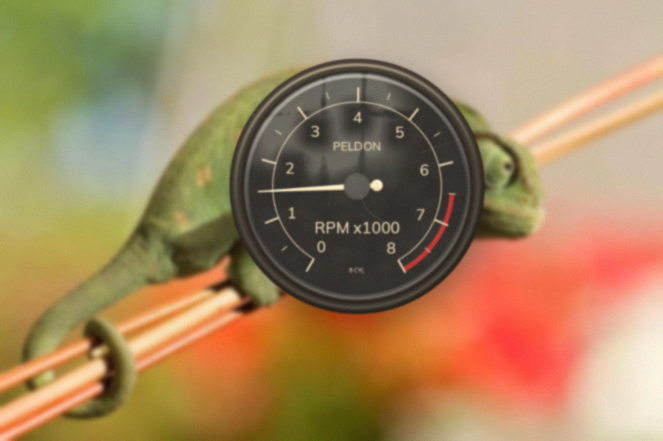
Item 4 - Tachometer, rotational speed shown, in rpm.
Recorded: 1500 rpm
